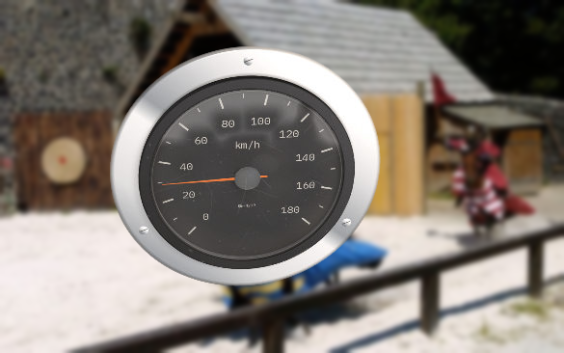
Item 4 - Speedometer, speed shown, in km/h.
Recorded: 30 km/h
